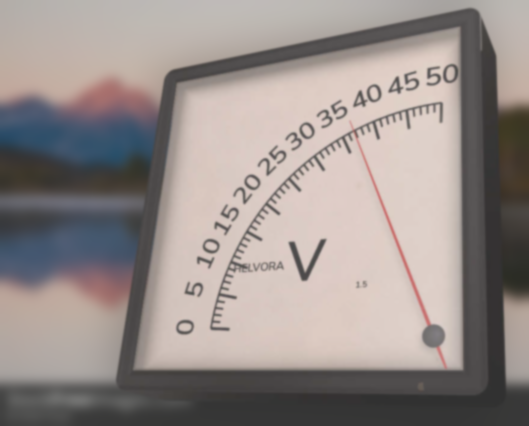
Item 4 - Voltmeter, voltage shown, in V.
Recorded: 37 V
